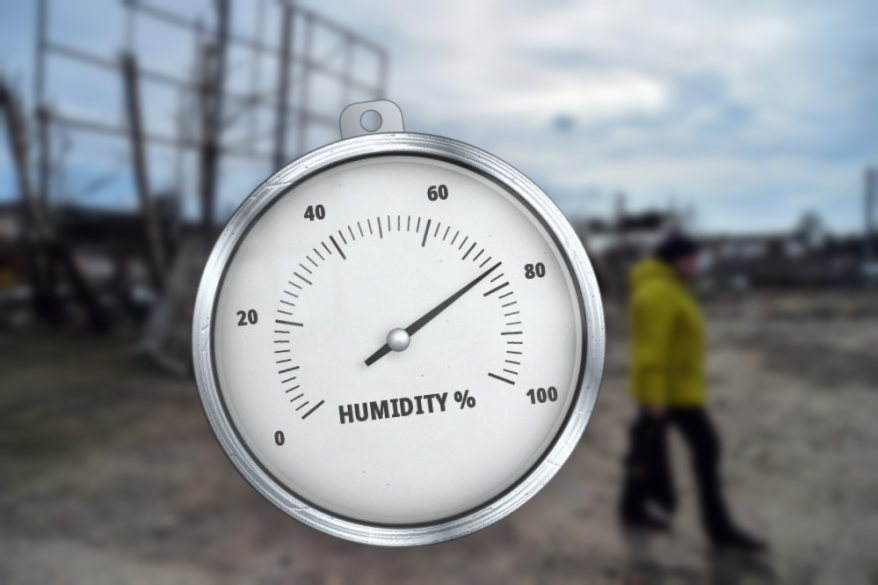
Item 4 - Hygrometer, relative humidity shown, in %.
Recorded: 76 %
